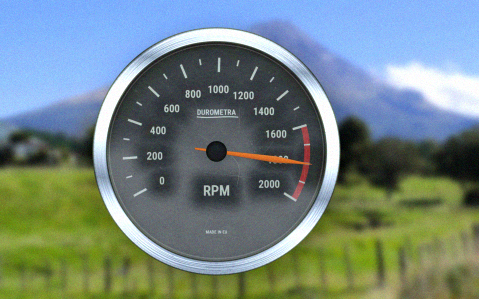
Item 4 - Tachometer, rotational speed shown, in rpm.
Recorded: 1800 rpm
